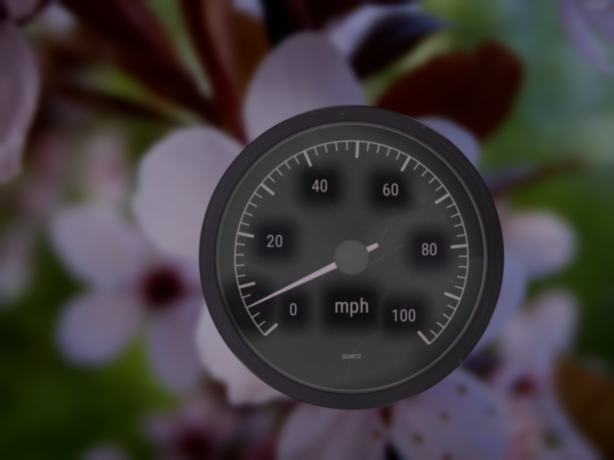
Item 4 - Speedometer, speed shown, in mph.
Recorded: 6 mph
